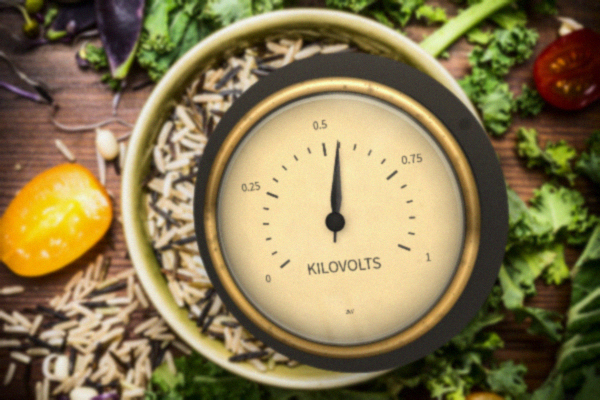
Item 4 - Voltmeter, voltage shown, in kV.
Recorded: 0.55 kV
